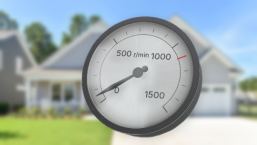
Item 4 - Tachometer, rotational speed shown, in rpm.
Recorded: 50 rpm
